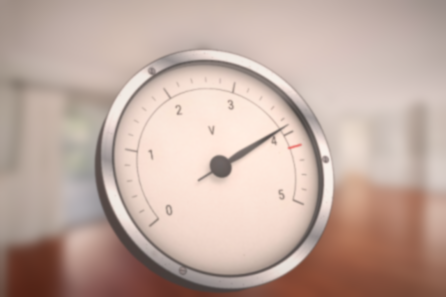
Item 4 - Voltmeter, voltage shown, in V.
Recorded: 3.9 V
